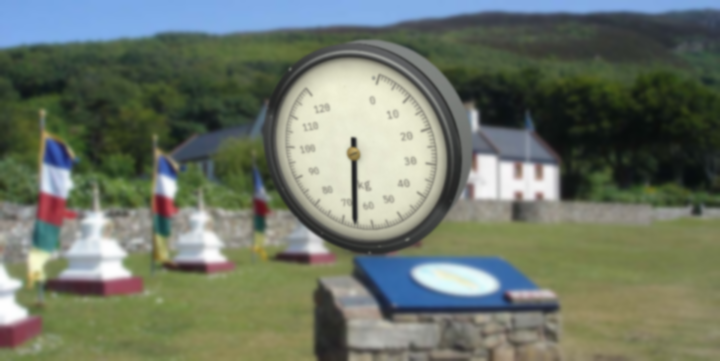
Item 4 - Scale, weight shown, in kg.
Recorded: 65 kg
